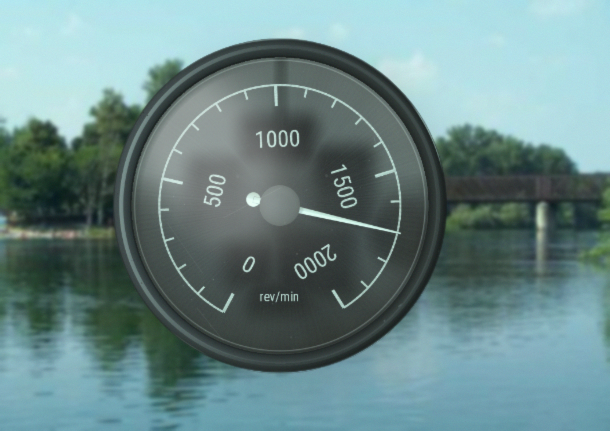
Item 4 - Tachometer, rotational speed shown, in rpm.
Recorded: 1700 rpm
